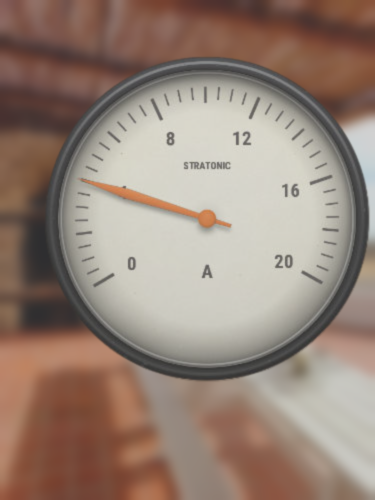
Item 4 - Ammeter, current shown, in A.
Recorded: 4 A
